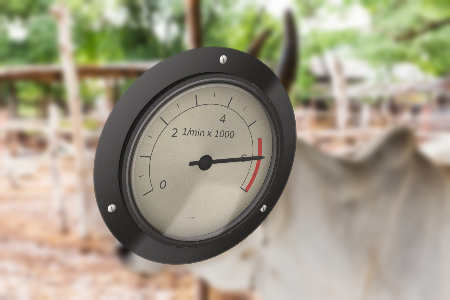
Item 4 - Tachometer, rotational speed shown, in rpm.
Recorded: 6000 rpm
